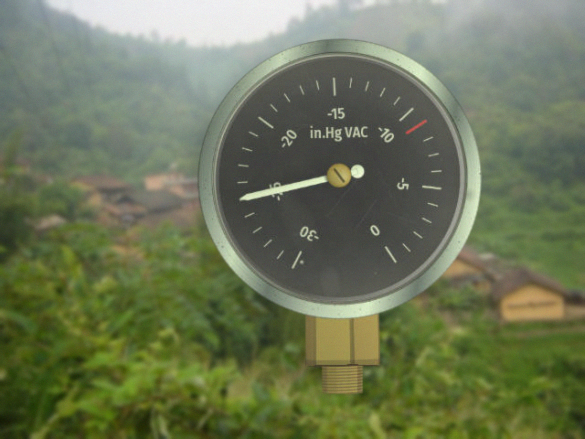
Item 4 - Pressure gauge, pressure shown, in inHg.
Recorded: -25 inHg
